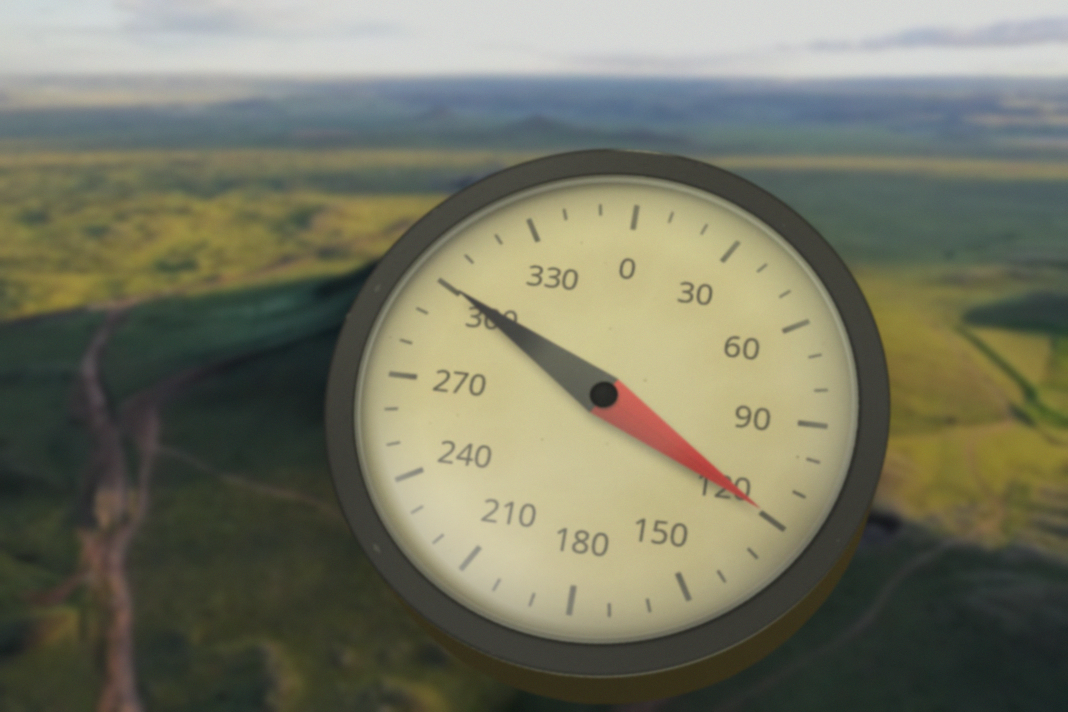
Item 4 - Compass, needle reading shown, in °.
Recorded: 120 °
